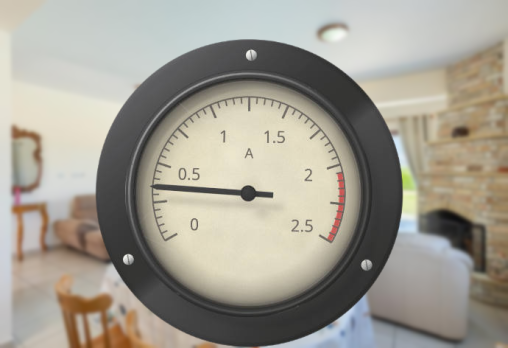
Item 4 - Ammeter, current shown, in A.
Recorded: 0.35 A
